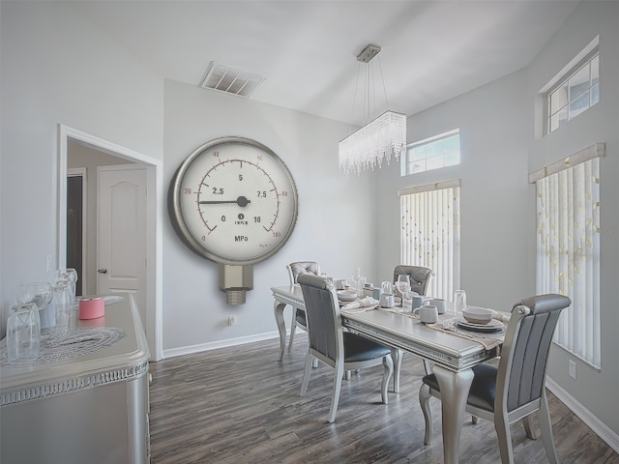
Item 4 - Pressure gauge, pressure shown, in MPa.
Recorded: 1.5 MPa
